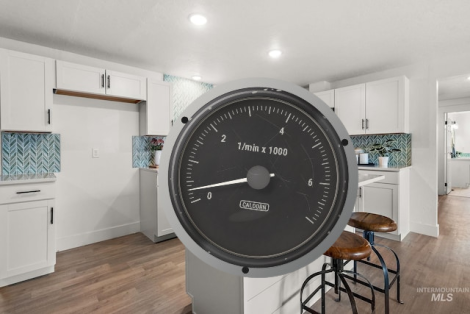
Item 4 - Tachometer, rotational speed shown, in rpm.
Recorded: 300 rpm
